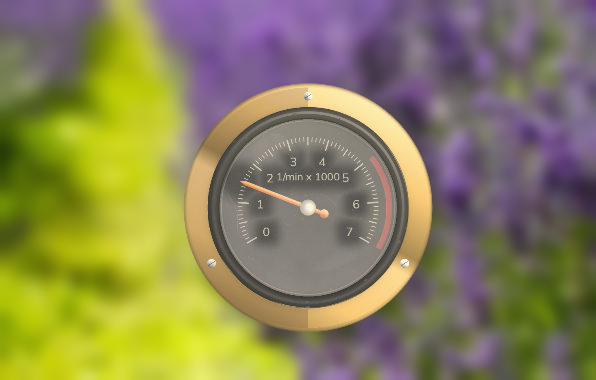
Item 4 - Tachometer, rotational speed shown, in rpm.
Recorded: 1500 rpm
